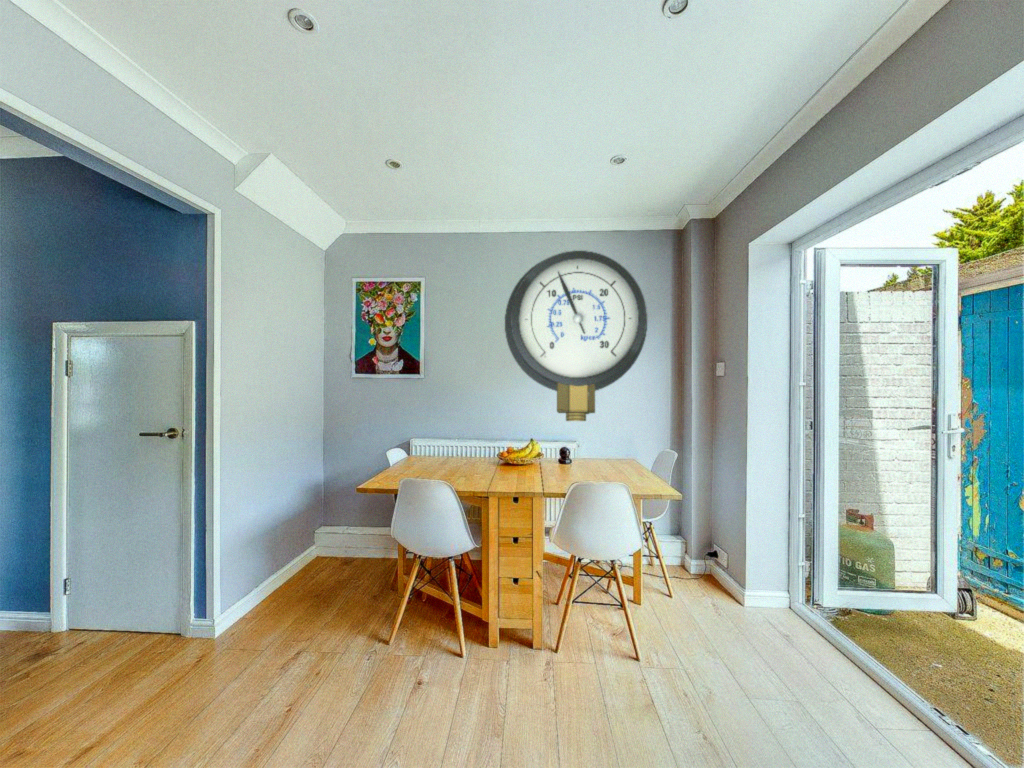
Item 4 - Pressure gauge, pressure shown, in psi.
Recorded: 12.5 psi
